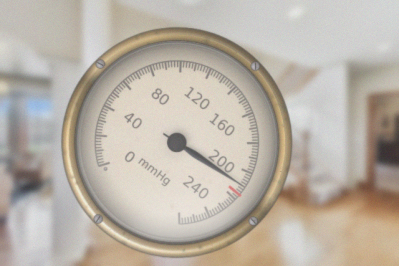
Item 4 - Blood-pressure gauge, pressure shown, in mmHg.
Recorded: 210 mmHg
